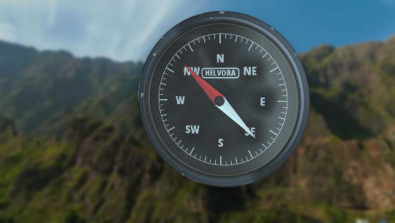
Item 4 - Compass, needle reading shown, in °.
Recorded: 315 °
